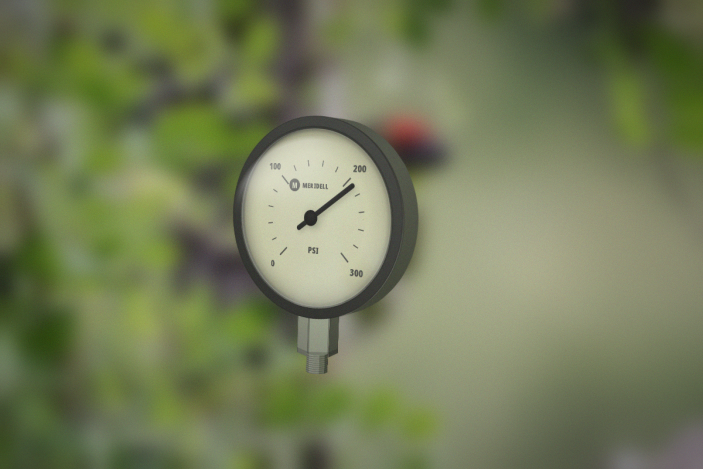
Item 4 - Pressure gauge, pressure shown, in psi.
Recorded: 210 psi
